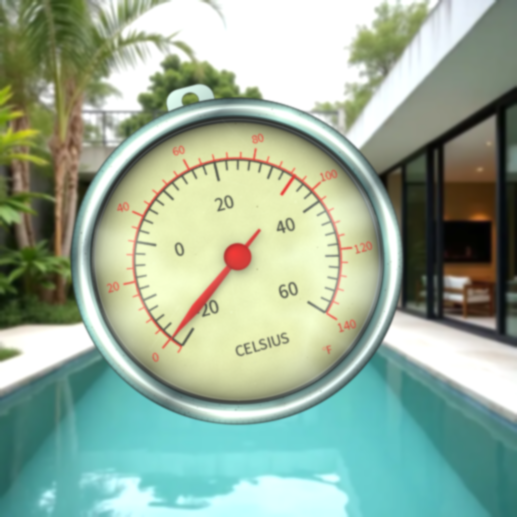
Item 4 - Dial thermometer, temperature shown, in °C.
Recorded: -18 °C
